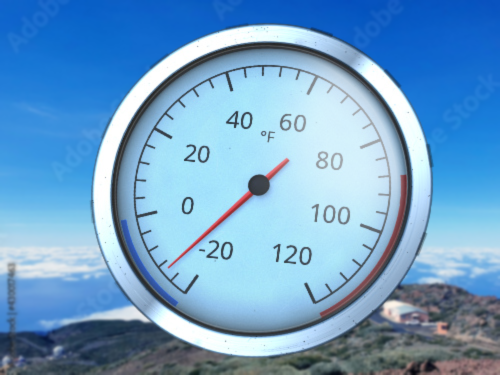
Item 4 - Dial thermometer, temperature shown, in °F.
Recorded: -14 °F
